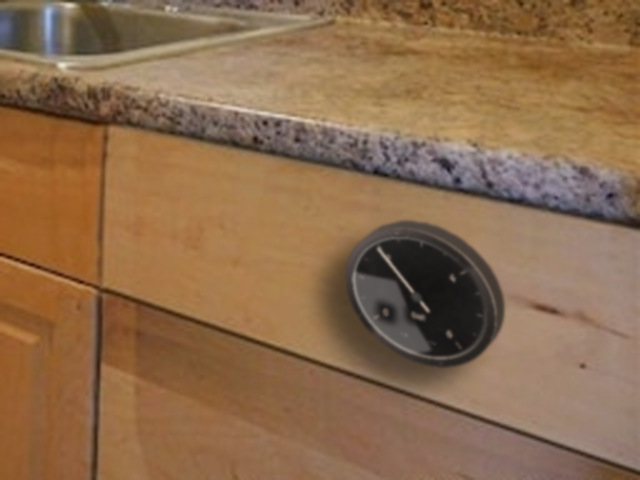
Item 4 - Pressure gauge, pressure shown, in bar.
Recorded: 2 bar
